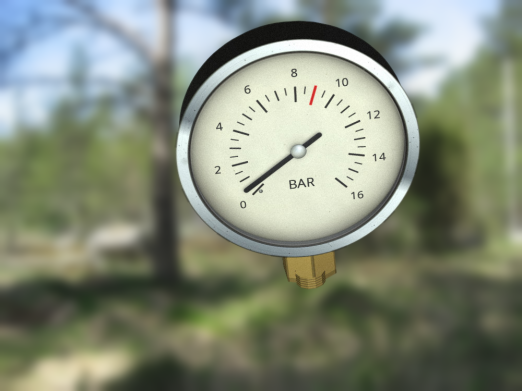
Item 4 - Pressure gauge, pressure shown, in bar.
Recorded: 0.5 bar
